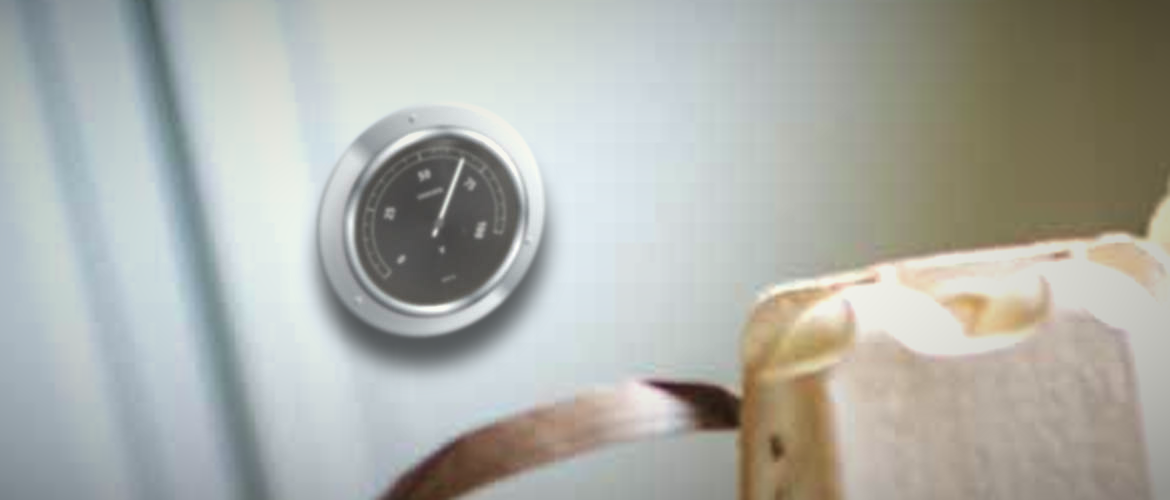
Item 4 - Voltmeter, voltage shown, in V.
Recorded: 65 V
